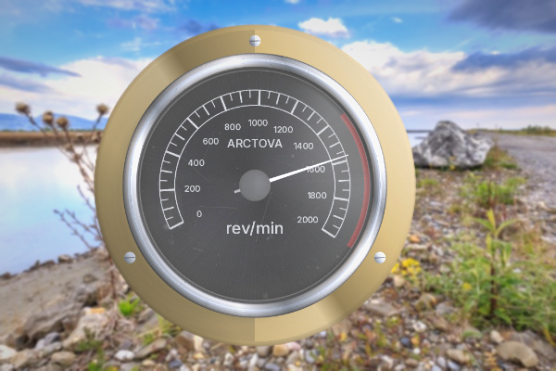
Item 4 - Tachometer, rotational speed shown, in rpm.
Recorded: 1575 rpm
